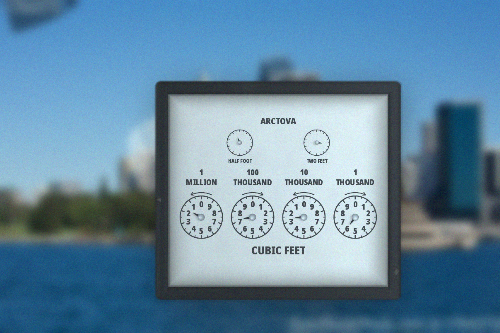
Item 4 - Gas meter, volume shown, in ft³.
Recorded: 172600 ft³
